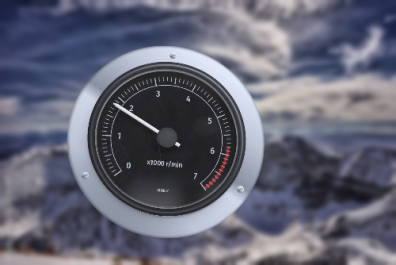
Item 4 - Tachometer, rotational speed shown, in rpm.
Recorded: 1800 rpm
